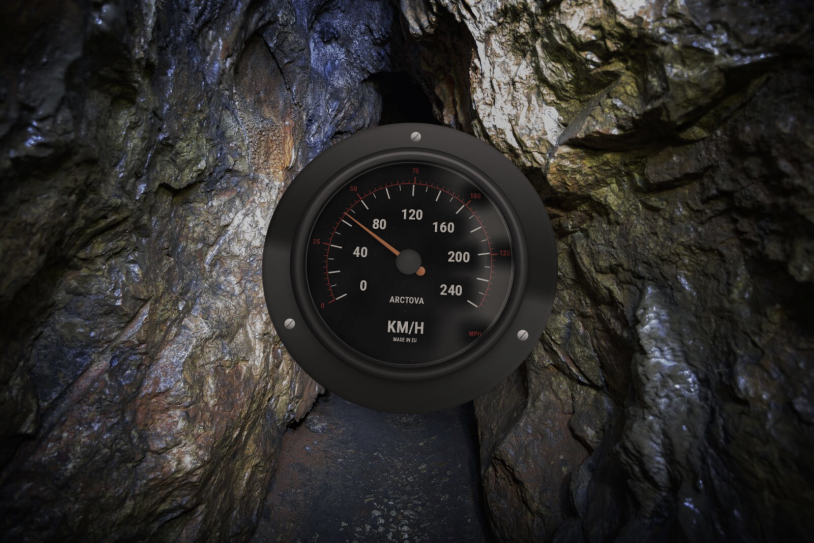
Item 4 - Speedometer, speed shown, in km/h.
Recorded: 65 km/h
